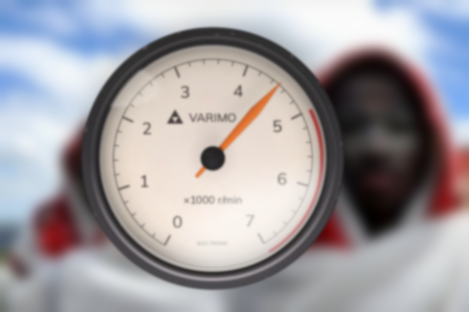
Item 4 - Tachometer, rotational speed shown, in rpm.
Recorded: 4500 rpm
